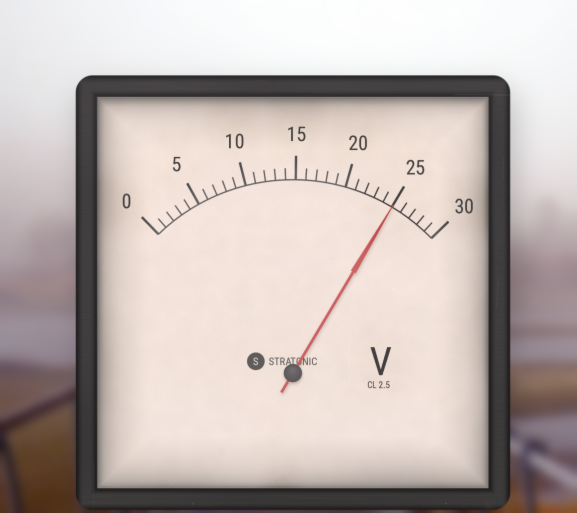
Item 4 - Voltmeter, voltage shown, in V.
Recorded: 25 V
